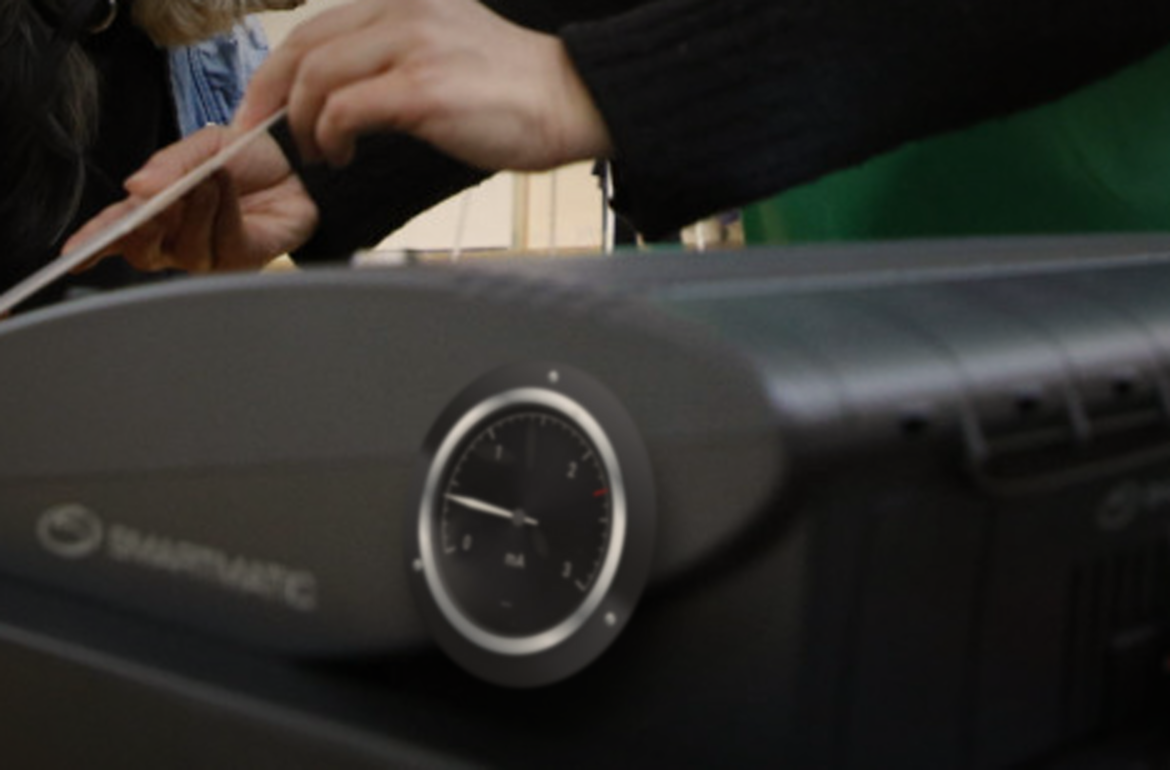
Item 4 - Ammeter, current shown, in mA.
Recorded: 0.4 mA
